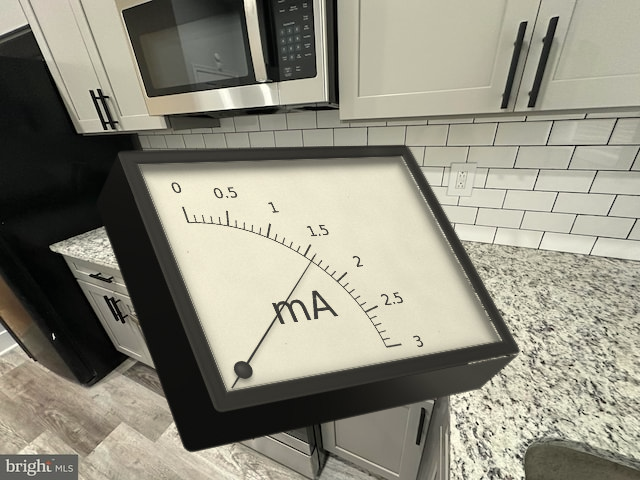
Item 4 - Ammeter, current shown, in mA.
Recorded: 1.6 mA
